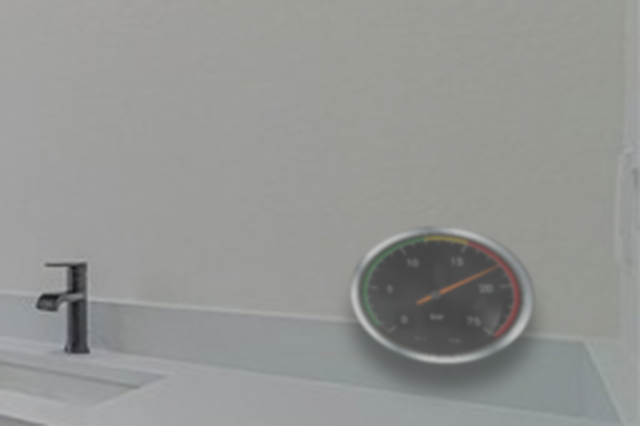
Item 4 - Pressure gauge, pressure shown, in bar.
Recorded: 18 bar
